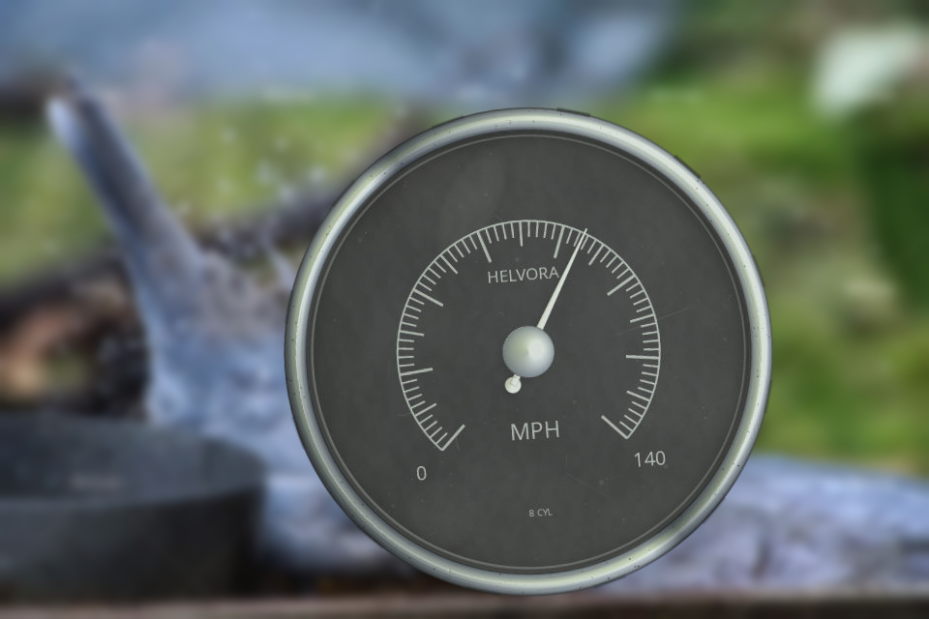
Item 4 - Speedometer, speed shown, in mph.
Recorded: 85 mph
